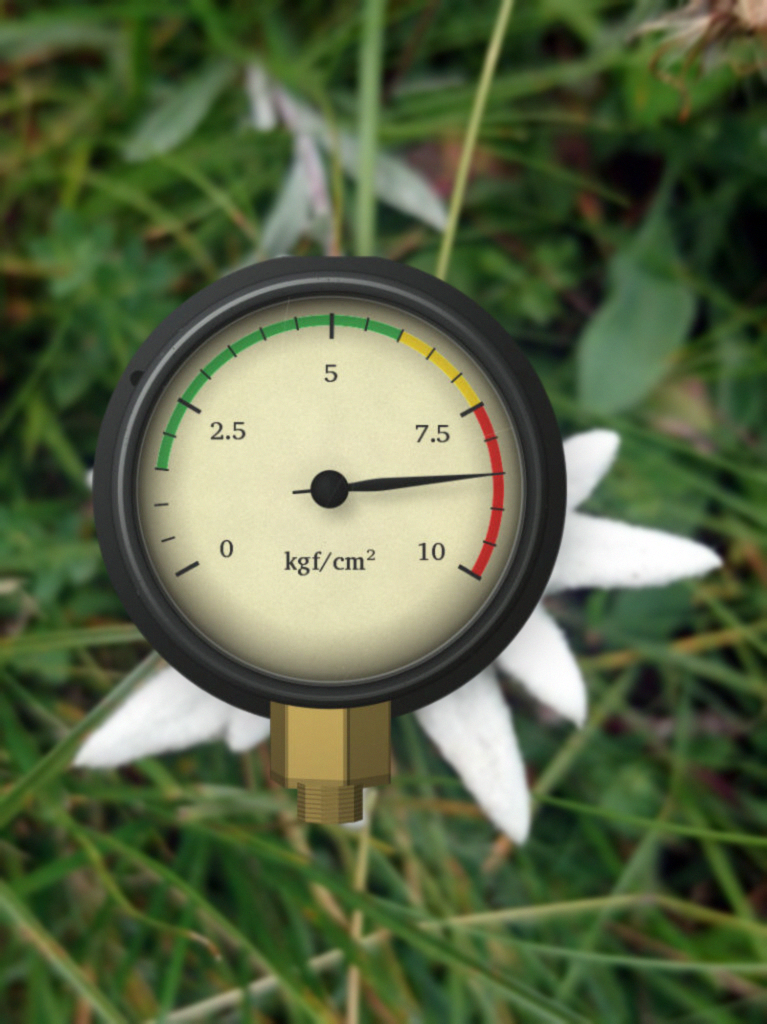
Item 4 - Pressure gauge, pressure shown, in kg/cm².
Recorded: 8.5 kg/cm²
